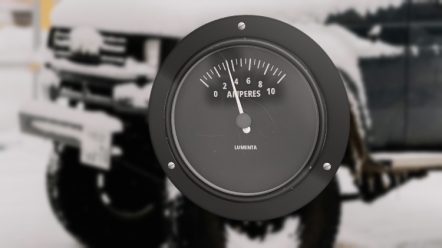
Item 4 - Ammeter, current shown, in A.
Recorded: 3.5 A
